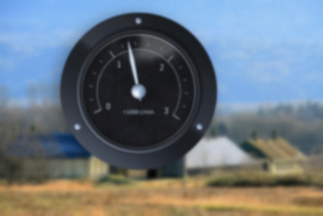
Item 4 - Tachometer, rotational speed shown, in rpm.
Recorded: 1300 rpm
